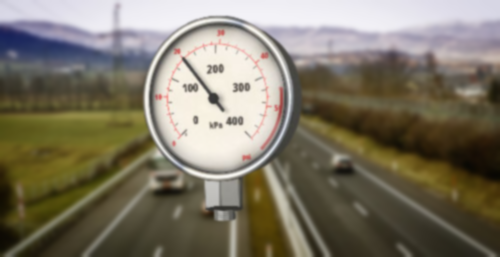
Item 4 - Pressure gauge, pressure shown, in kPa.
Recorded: 140 kPa
